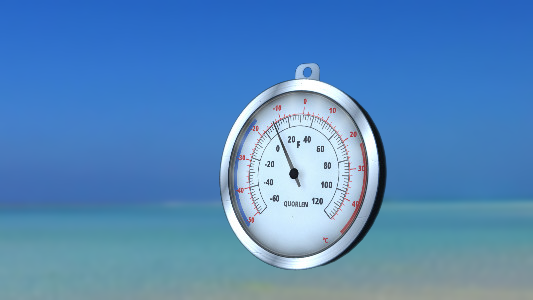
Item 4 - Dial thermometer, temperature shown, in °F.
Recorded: 10 °F
